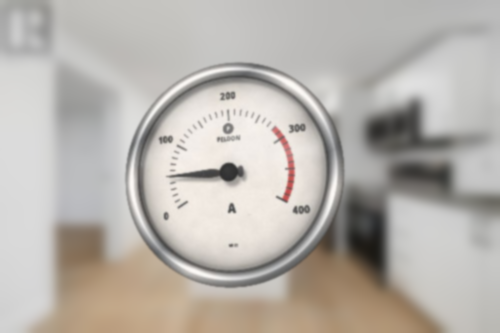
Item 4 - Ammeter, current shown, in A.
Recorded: 50 A
